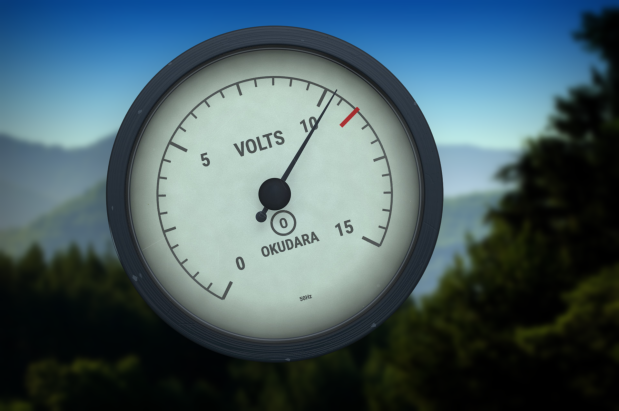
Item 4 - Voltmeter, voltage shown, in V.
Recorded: 10.25 V
